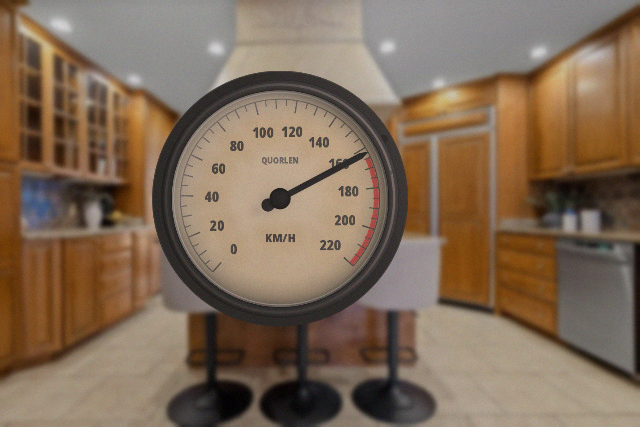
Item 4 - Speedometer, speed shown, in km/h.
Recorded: 162.5 km/h
